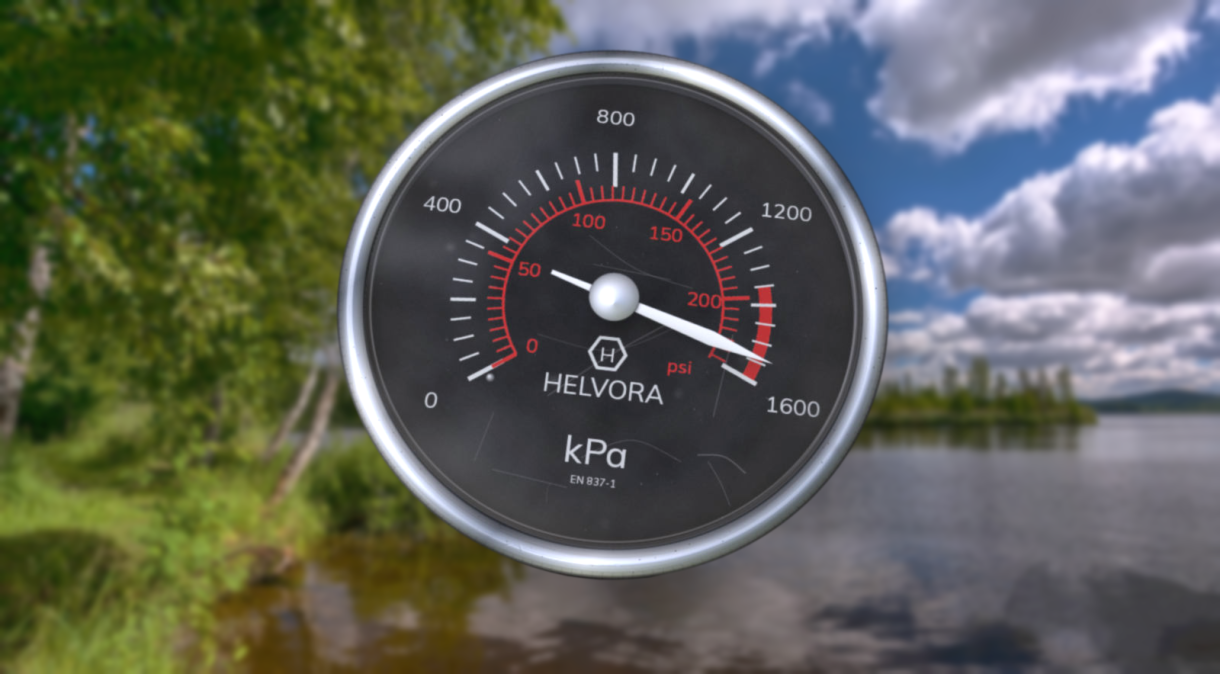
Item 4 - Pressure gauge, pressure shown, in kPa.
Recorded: 1550 kPa
